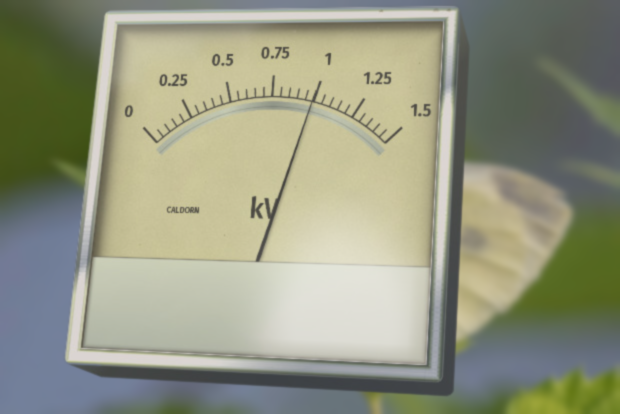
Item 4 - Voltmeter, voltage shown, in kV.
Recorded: 1 kV
